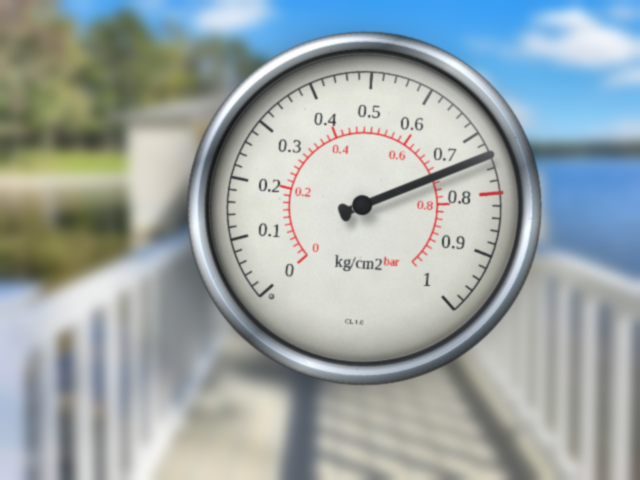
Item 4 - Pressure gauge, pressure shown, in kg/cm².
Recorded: 0.74 kg/cm²
